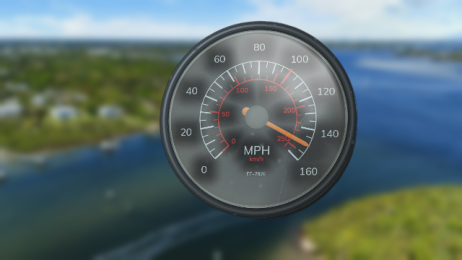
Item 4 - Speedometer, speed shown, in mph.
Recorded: 150 mph
